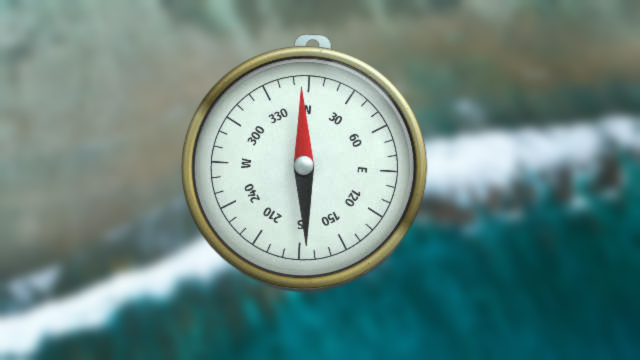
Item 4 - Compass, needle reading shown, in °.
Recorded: 355 °
